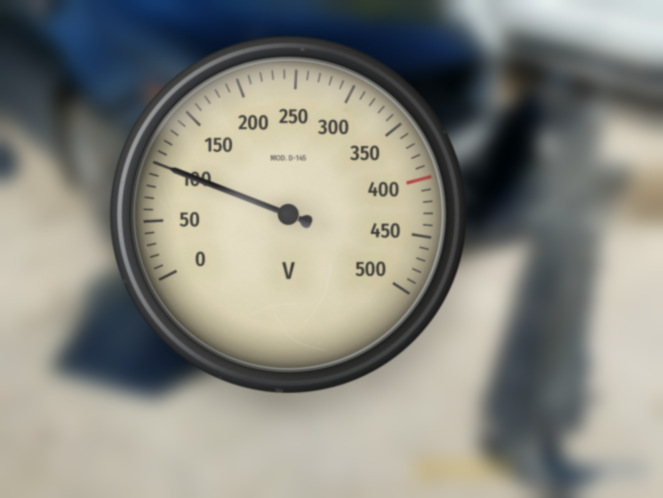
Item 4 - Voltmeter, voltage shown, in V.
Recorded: 100 V
